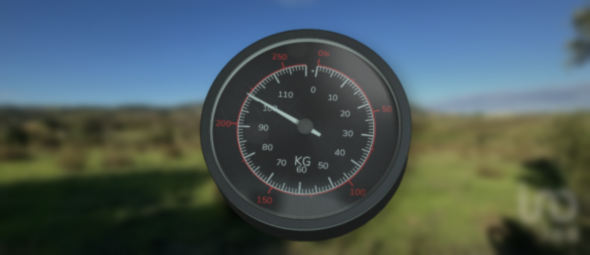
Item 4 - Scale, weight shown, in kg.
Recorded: 100 kg
